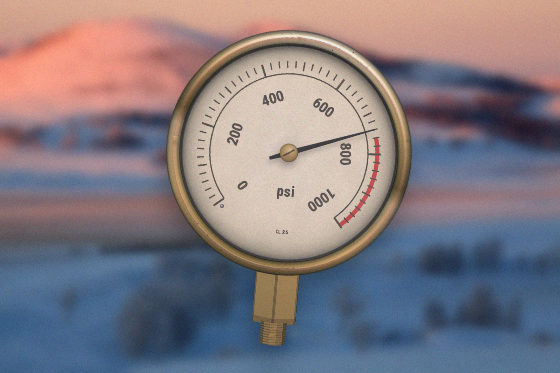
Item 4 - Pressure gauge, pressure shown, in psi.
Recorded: 740 psi
